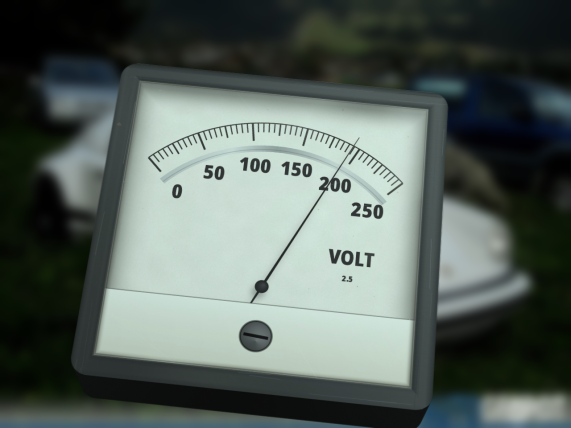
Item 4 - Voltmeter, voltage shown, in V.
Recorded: 195 V
